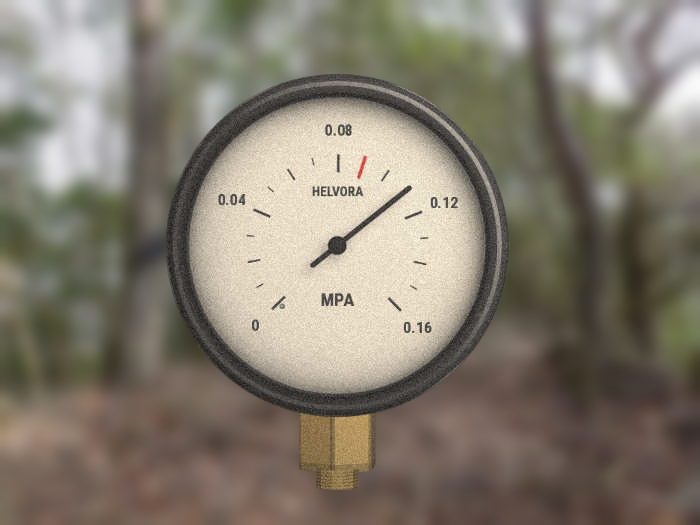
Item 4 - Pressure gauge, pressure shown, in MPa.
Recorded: 0.11 MPa
